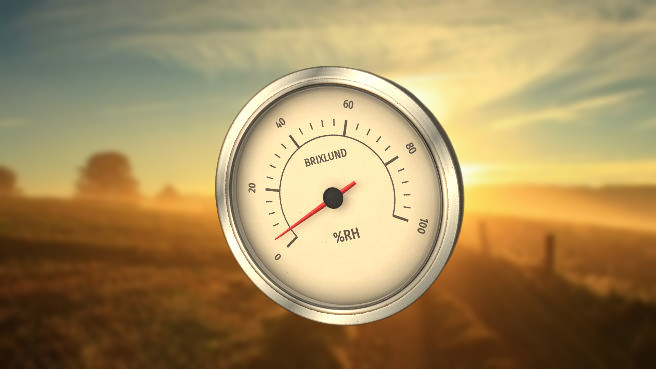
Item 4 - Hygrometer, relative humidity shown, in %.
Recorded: 4 %
